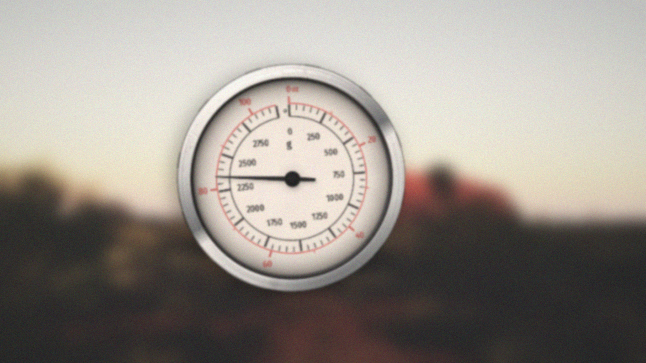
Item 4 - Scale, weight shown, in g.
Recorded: 2350 g
